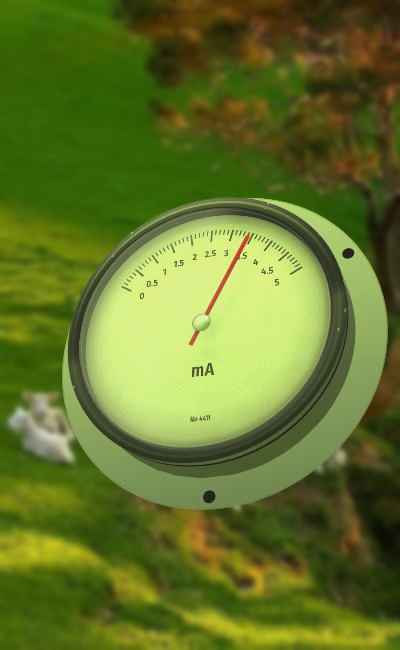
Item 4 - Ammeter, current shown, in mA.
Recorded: 3.5 mA
